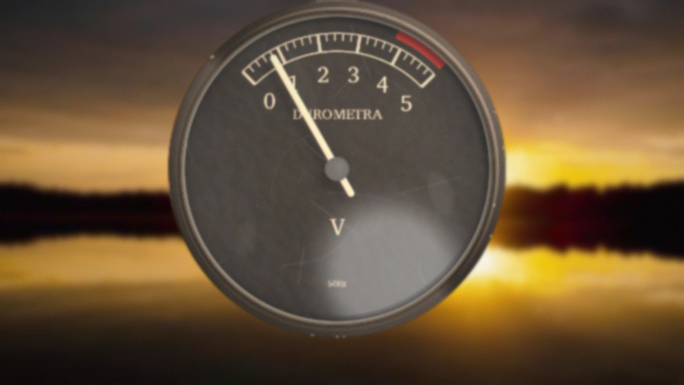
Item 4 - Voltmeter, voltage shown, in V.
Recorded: 0.8 V
